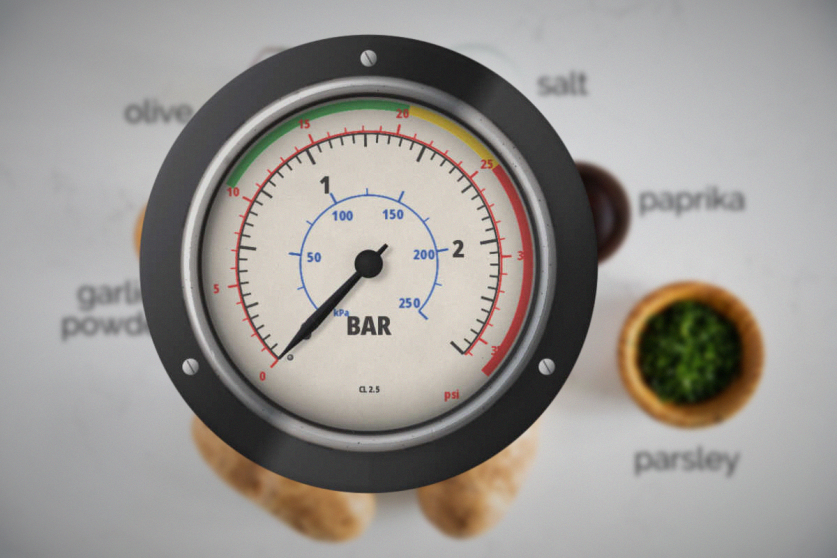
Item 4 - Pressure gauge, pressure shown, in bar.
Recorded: 0 bar
